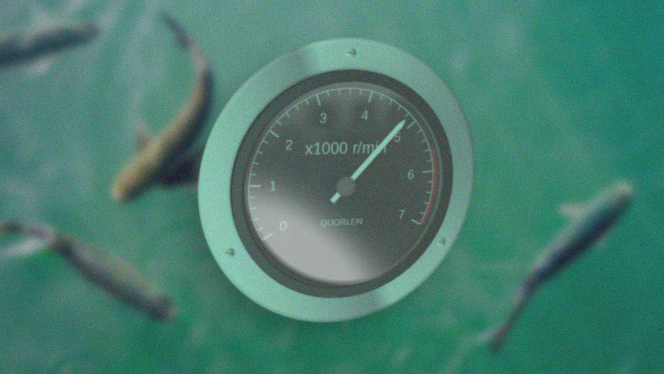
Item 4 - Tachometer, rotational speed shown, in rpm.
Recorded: 4800 rpm
